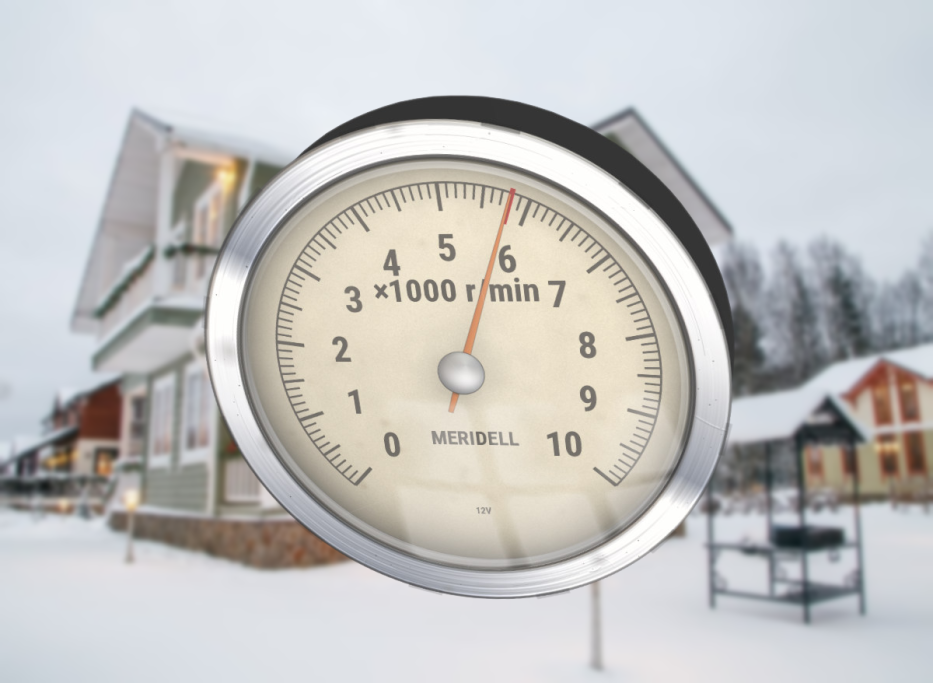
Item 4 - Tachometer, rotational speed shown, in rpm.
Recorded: 5800 rpm
